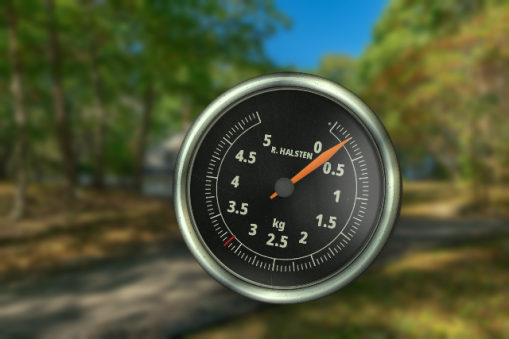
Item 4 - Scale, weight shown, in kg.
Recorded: 0.25 kg
